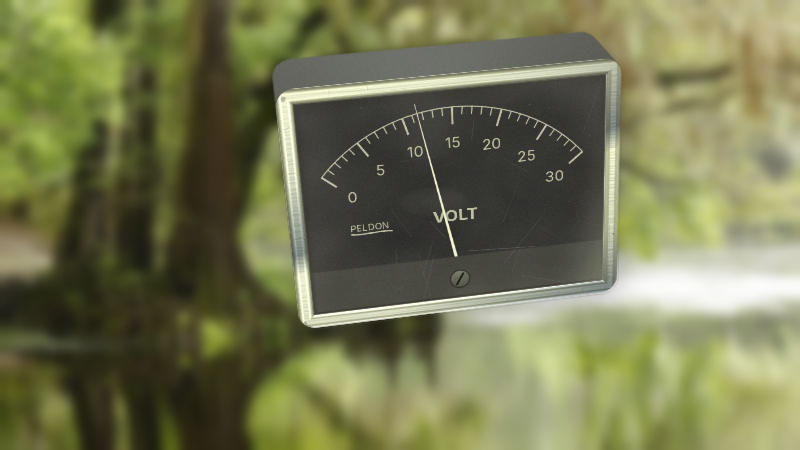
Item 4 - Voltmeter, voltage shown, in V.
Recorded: 11.5 V
